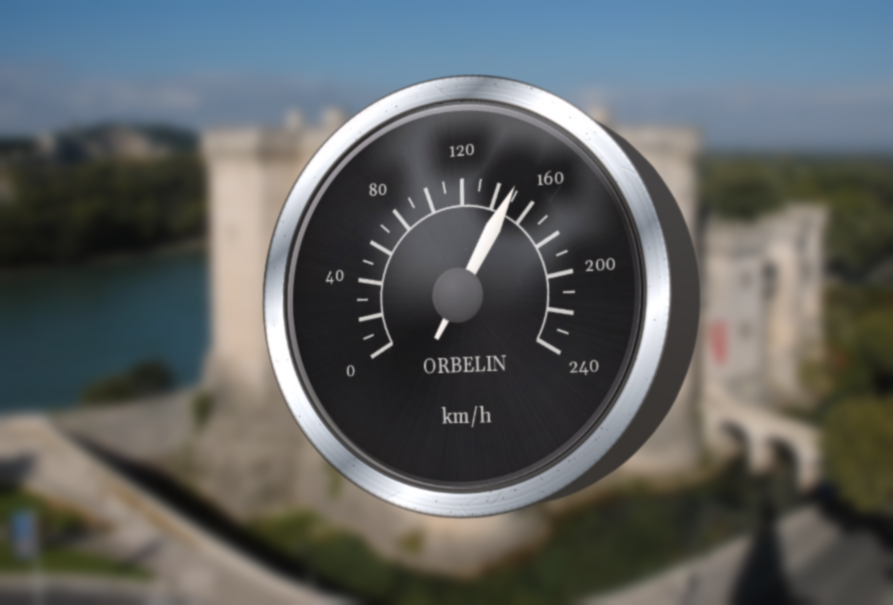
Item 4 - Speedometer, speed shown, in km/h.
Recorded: 150 km/h
